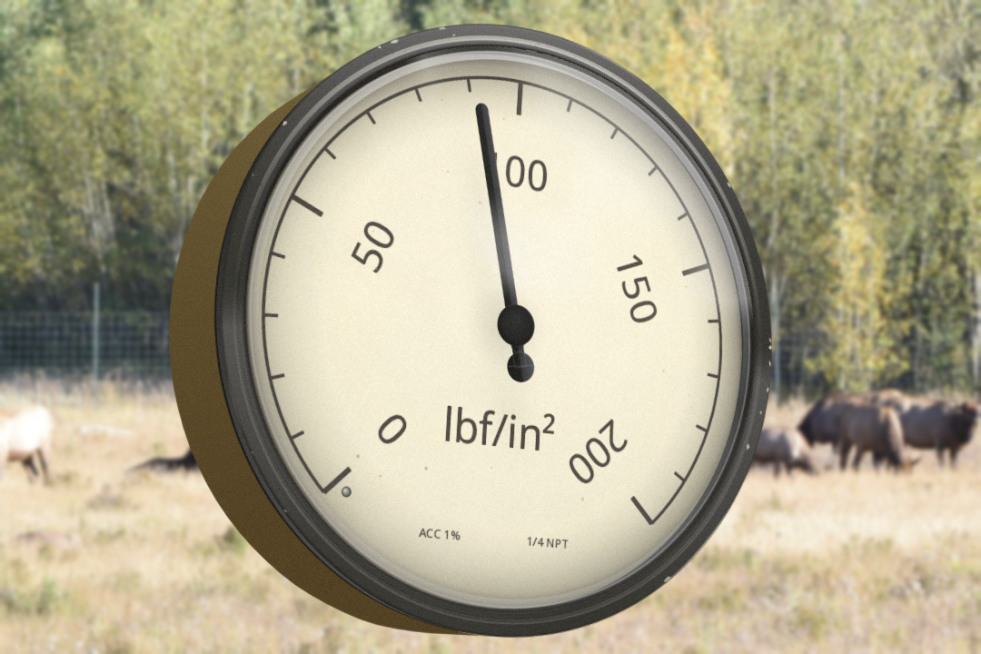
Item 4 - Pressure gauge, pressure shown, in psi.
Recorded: 90 psi
